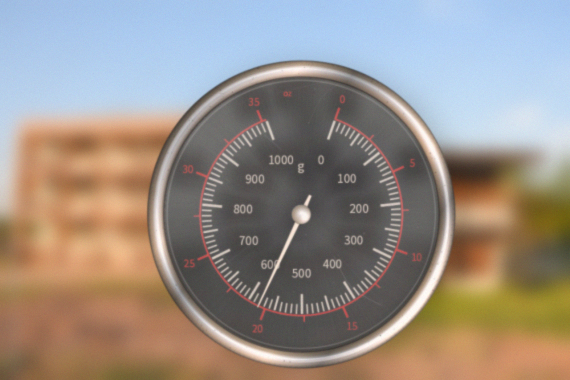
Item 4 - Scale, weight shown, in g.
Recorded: 580 g
